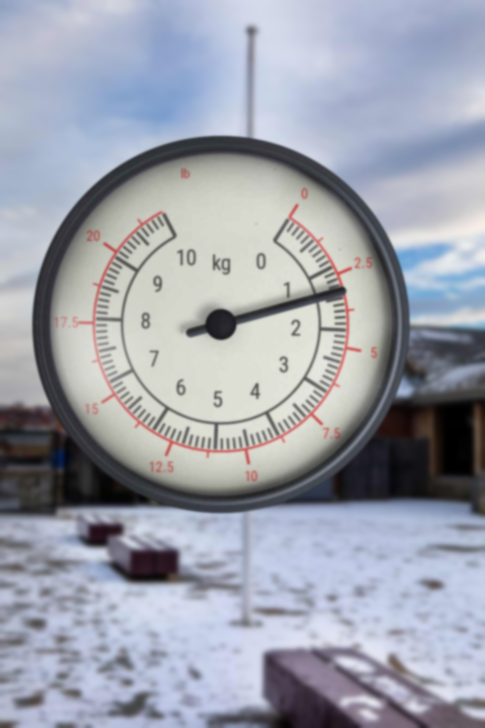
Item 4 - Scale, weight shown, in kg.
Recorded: 1.4 kg
